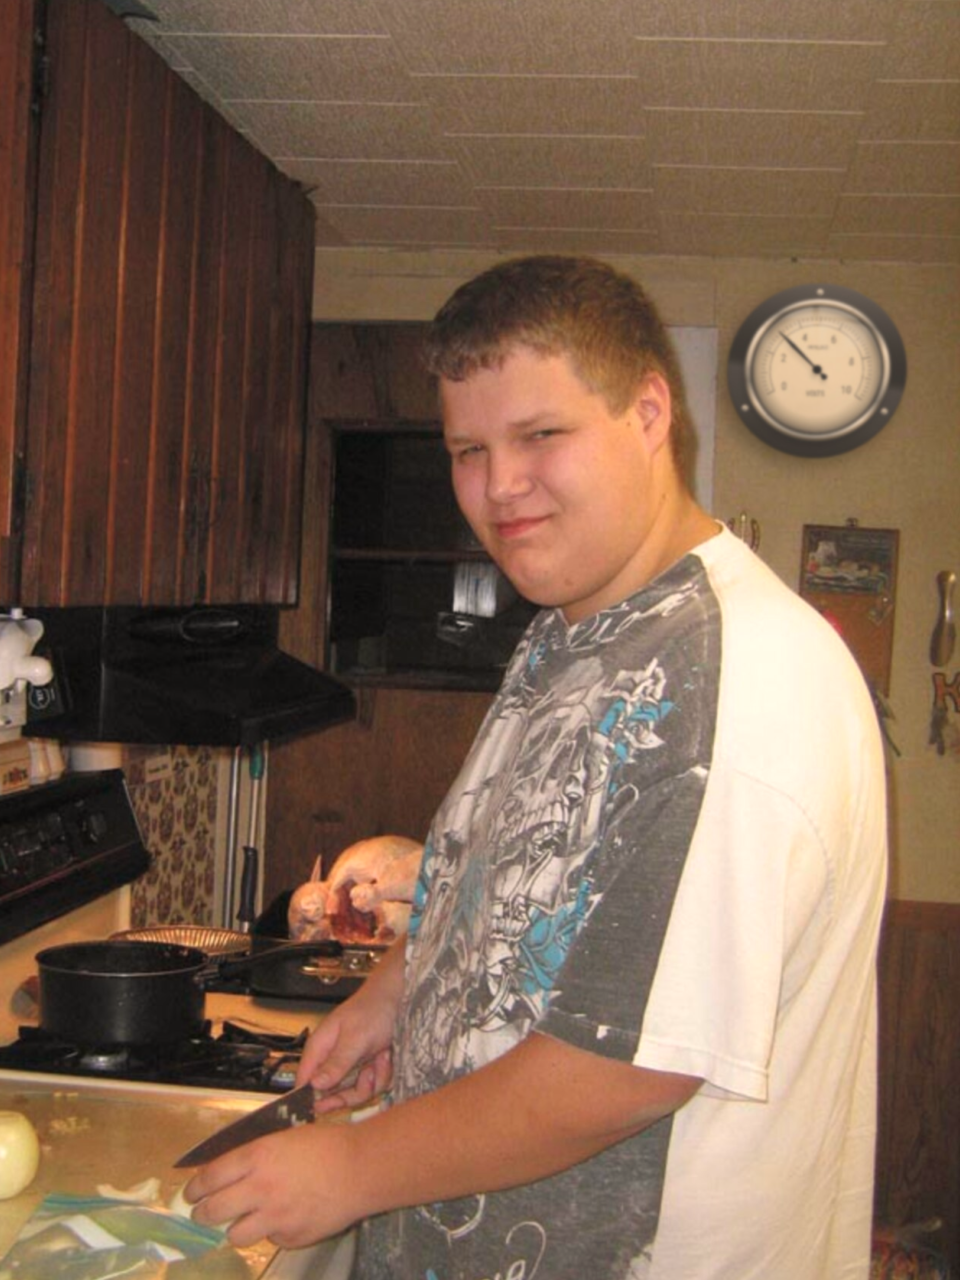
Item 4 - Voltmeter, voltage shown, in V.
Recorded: 3 V
